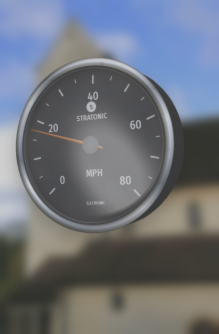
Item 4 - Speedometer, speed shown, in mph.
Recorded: 17.5 mph
